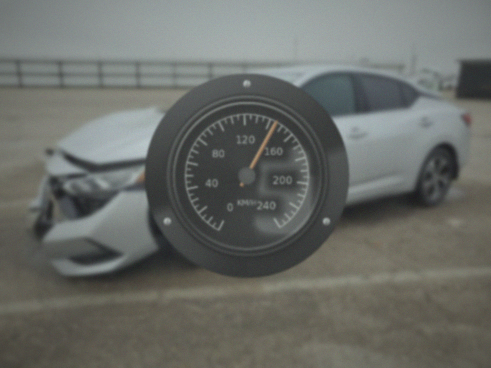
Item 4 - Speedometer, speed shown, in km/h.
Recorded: 145 km/h
